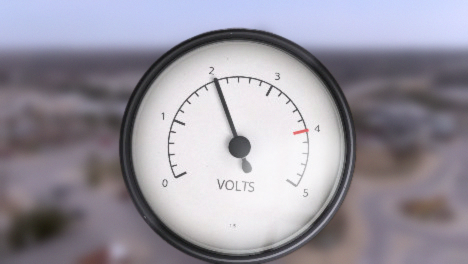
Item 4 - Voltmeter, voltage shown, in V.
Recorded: 2 V
